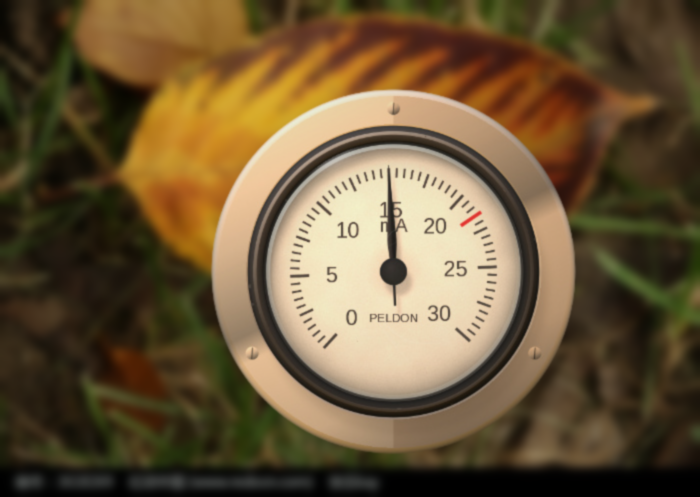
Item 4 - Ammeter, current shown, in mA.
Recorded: 15 mA
